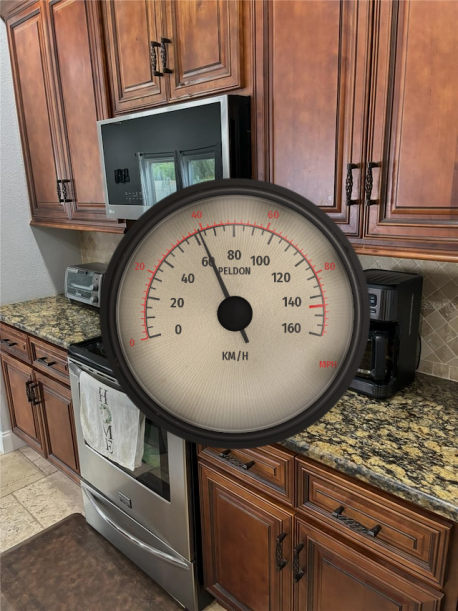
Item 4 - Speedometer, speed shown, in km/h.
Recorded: 62.5 km/h
